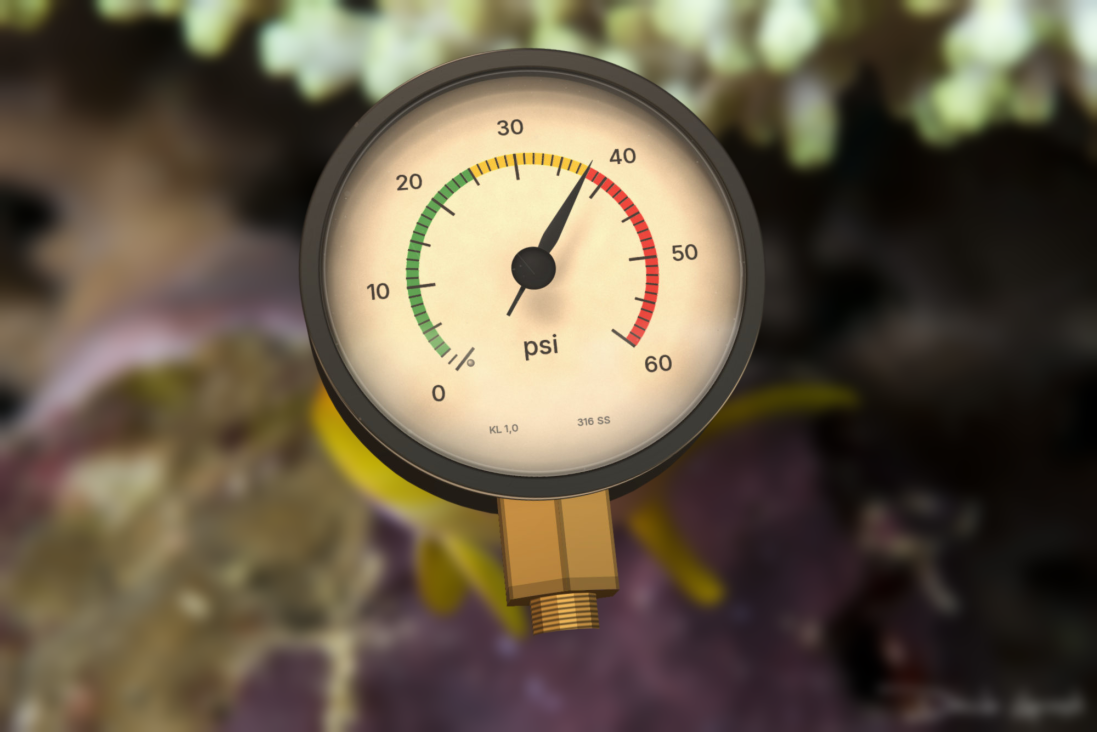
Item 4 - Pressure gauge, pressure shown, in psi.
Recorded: 38 psi
